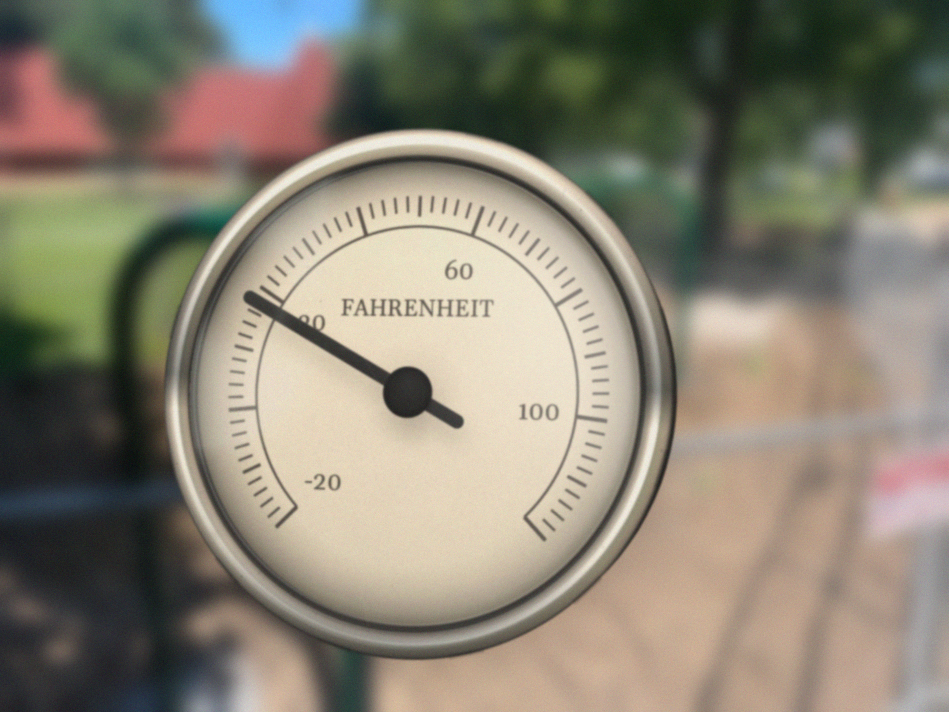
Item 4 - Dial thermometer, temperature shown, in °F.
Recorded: 18 °F
